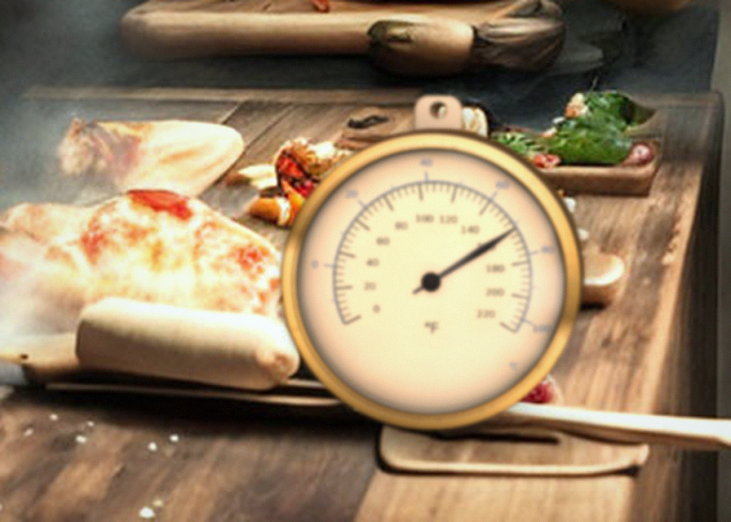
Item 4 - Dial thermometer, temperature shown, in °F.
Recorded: 160 °F
